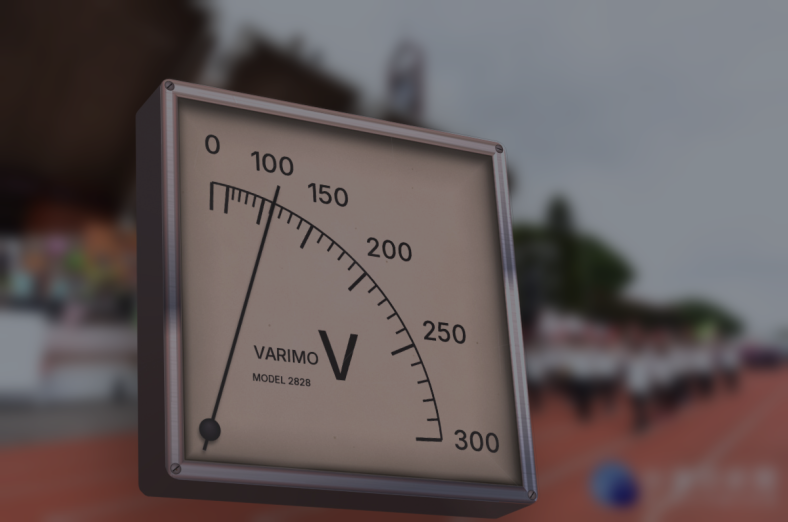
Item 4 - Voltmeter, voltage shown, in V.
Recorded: 110 V
